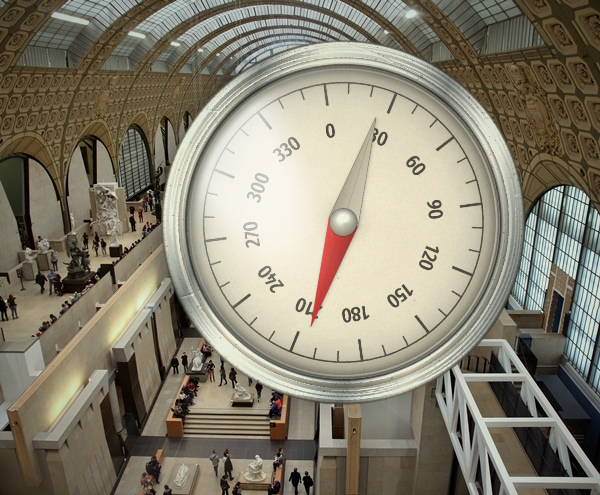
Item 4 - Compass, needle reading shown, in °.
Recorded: 205 °
